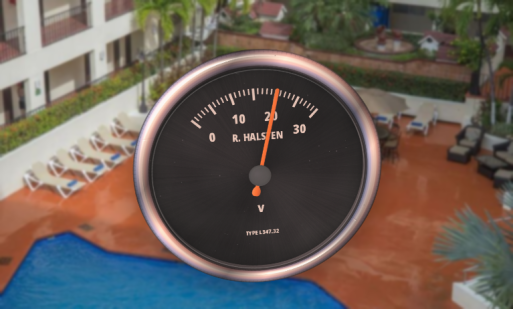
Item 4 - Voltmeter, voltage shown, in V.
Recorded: 20 V
